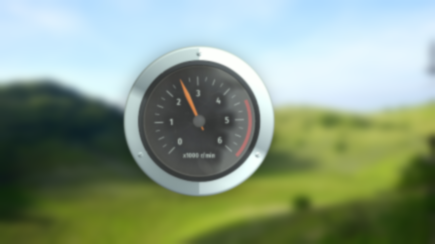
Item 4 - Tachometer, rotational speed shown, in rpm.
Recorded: 2500 rpm
